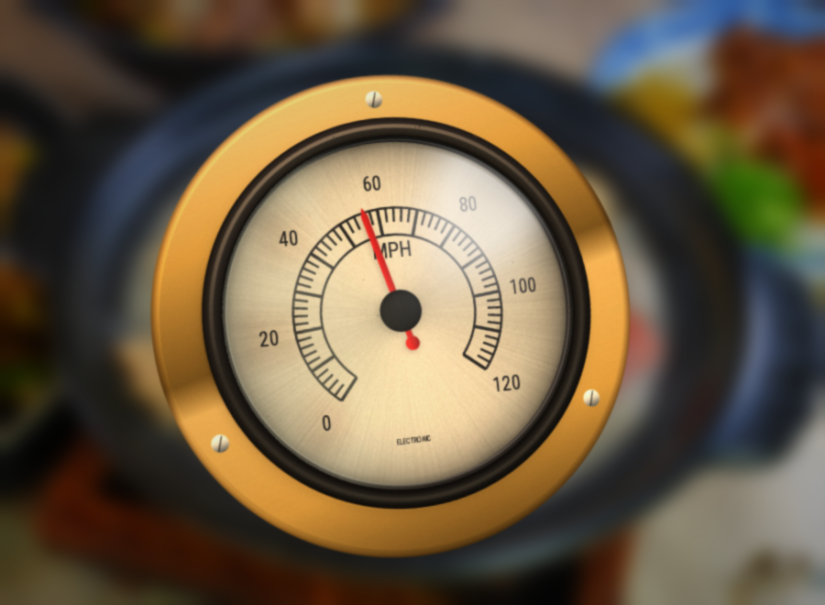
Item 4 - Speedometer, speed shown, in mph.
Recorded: 56 mph
